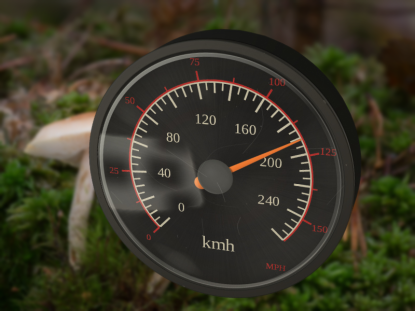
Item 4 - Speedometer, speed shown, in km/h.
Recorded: 190 km/h
